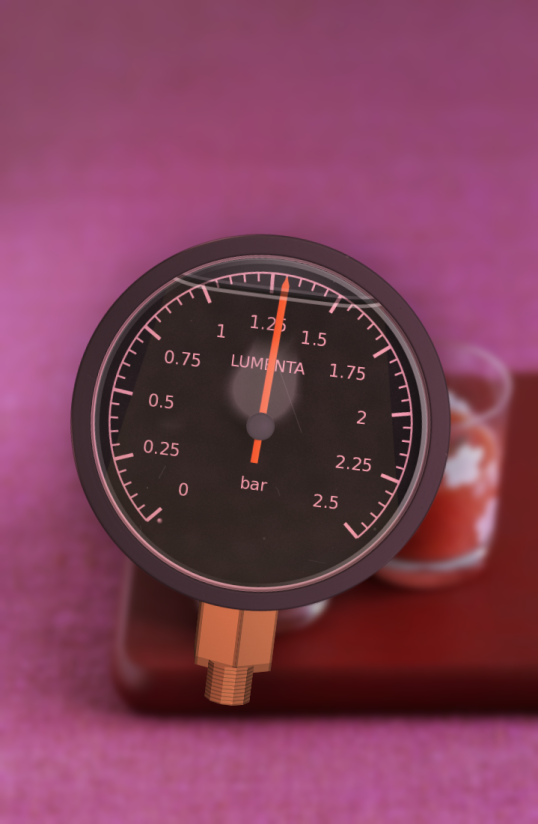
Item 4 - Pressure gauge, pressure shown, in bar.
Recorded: 1.3 bar
